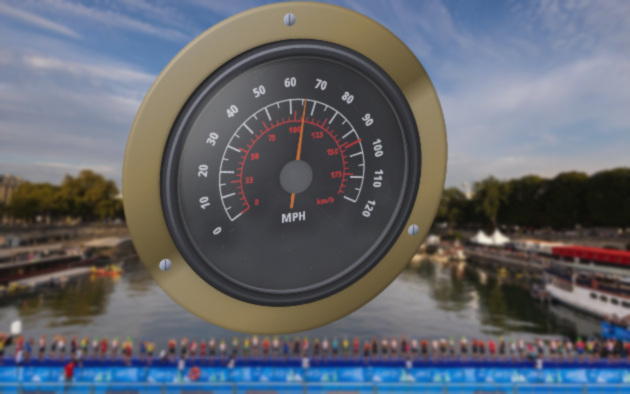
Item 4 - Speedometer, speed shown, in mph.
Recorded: 65 mph
